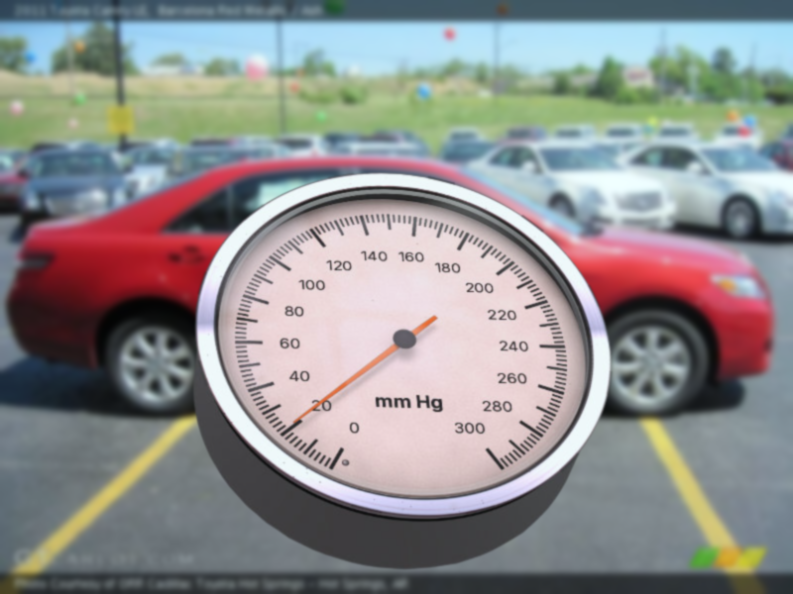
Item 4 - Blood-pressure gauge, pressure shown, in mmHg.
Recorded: 20 mmHg
